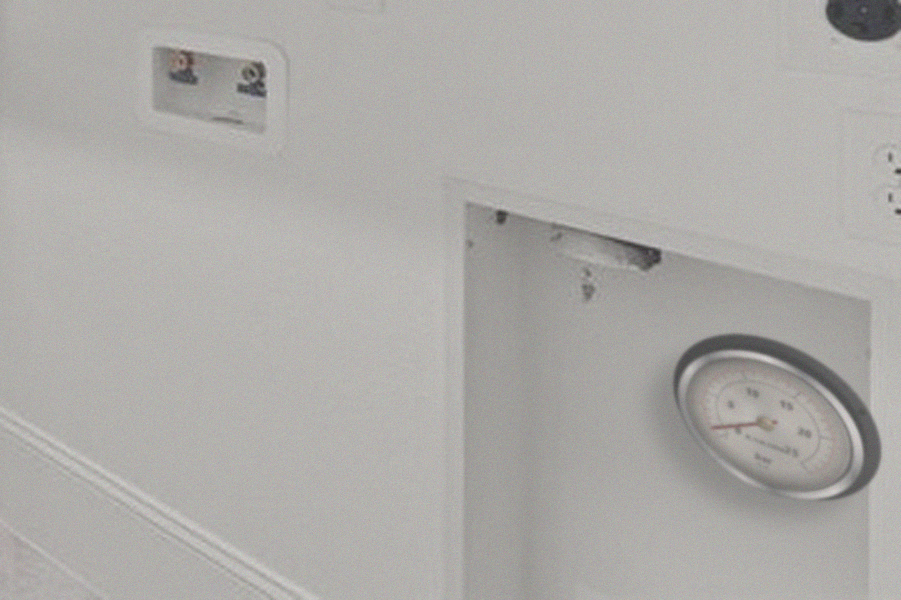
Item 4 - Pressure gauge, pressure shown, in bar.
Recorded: 1 bar
